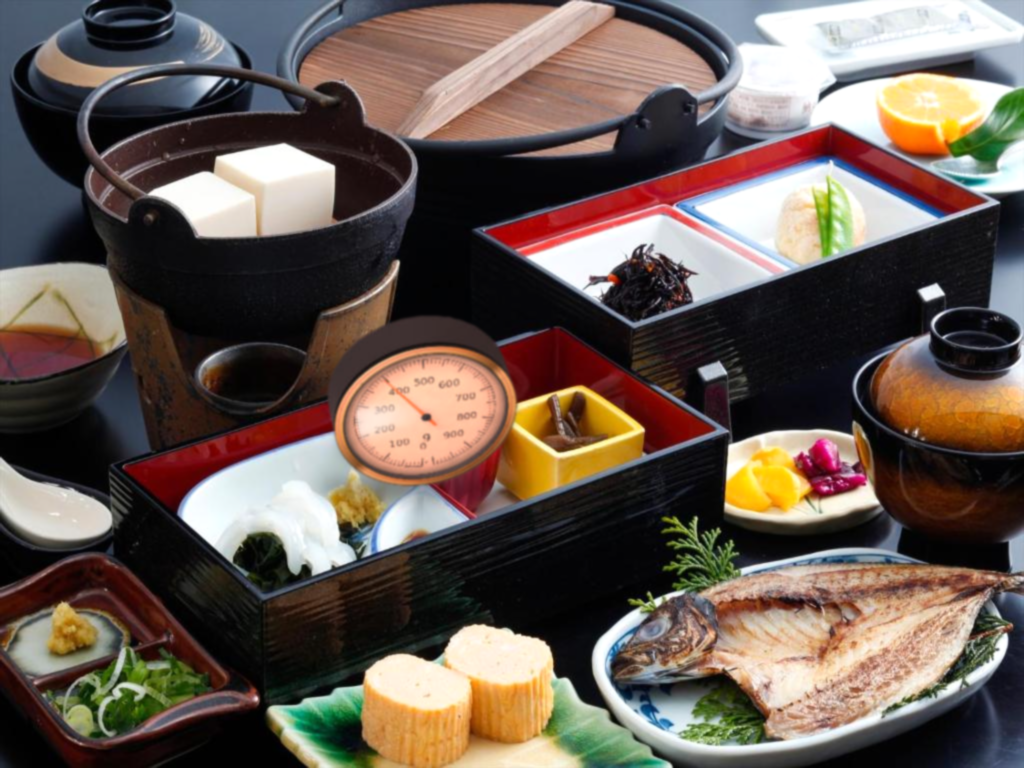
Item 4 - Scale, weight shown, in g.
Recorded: 400 g
